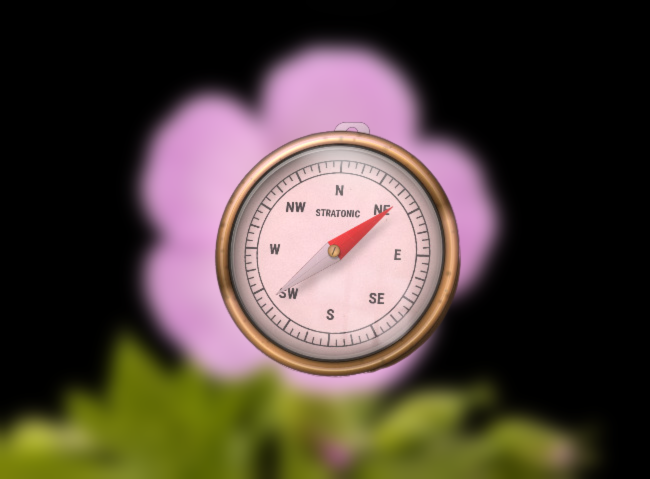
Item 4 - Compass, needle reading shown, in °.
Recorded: 50 °
